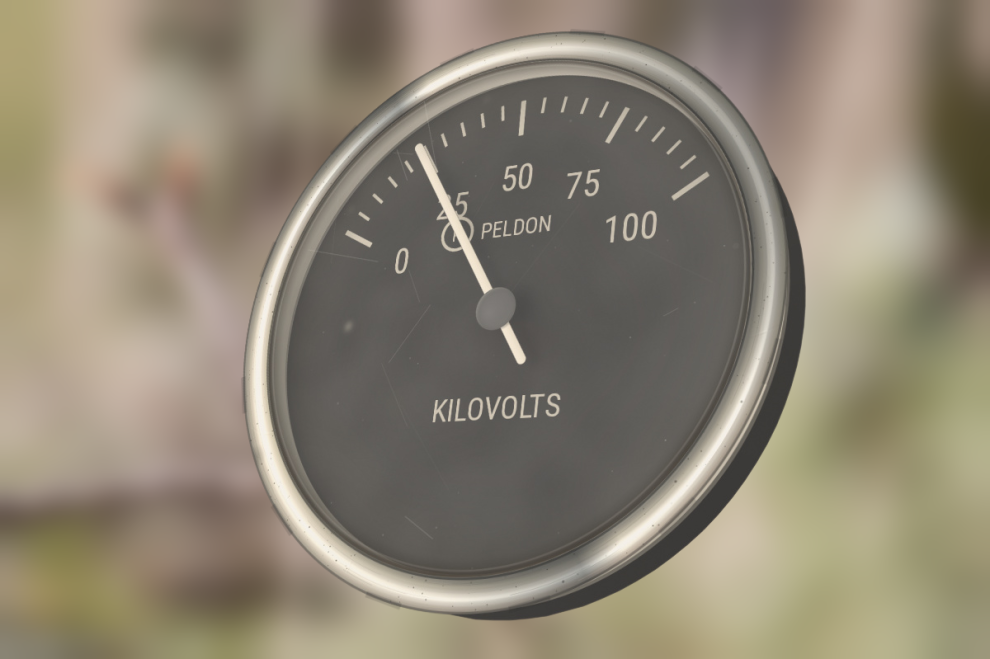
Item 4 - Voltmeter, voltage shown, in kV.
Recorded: 25 kV
